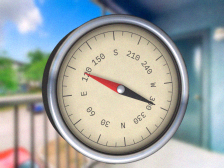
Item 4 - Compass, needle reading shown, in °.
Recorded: 120 °
